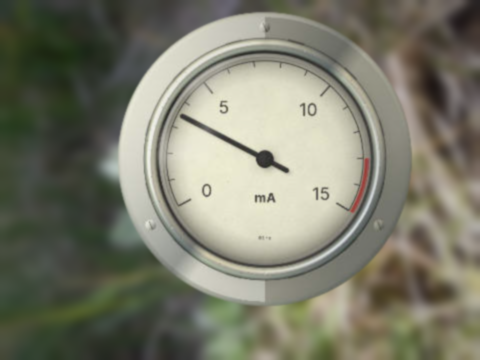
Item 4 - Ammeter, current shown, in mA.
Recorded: 3.5 mA
